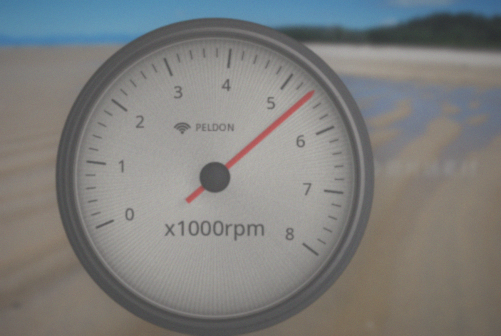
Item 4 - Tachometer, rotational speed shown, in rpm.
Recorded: 5400 rpm
